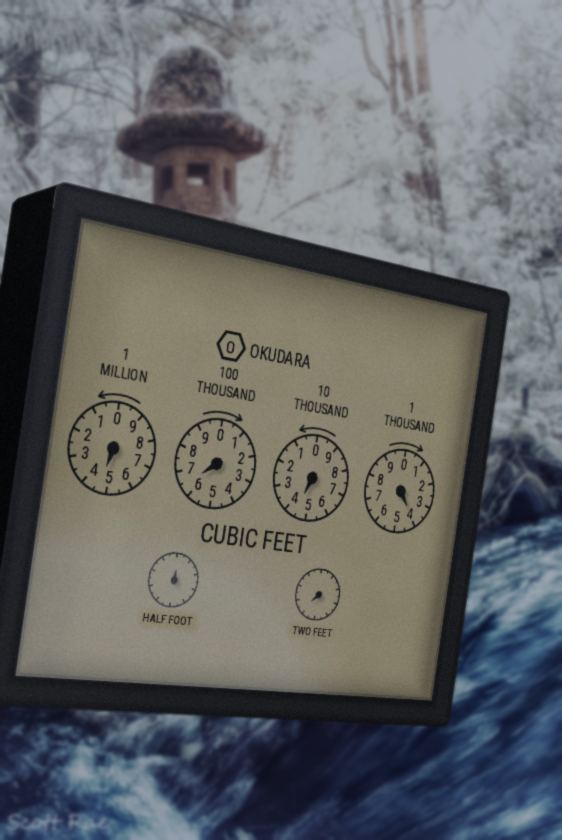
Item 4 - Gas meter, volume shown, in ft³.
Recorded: 464400 ft³
